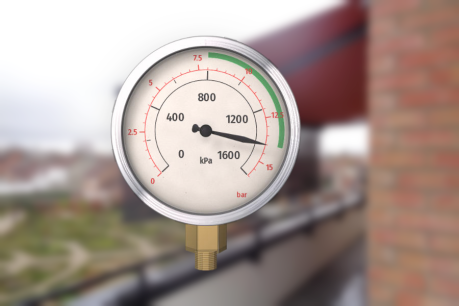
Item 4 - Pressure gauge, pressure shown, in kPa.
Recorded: 1400 kPa
